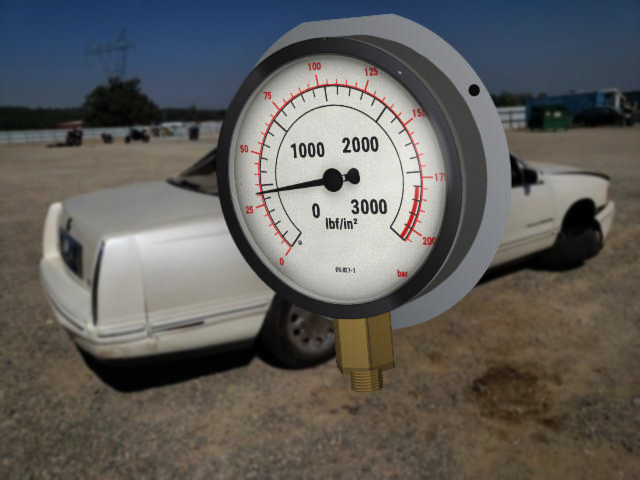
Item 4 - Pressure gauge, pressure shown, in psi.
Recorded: 450 psi
